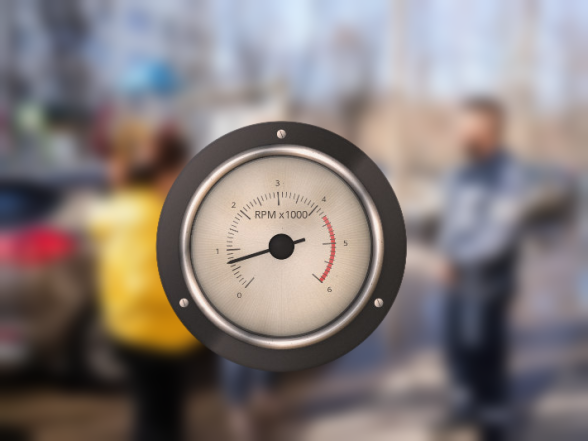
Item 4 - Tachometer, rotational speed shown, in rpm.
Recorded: 700 rpm
